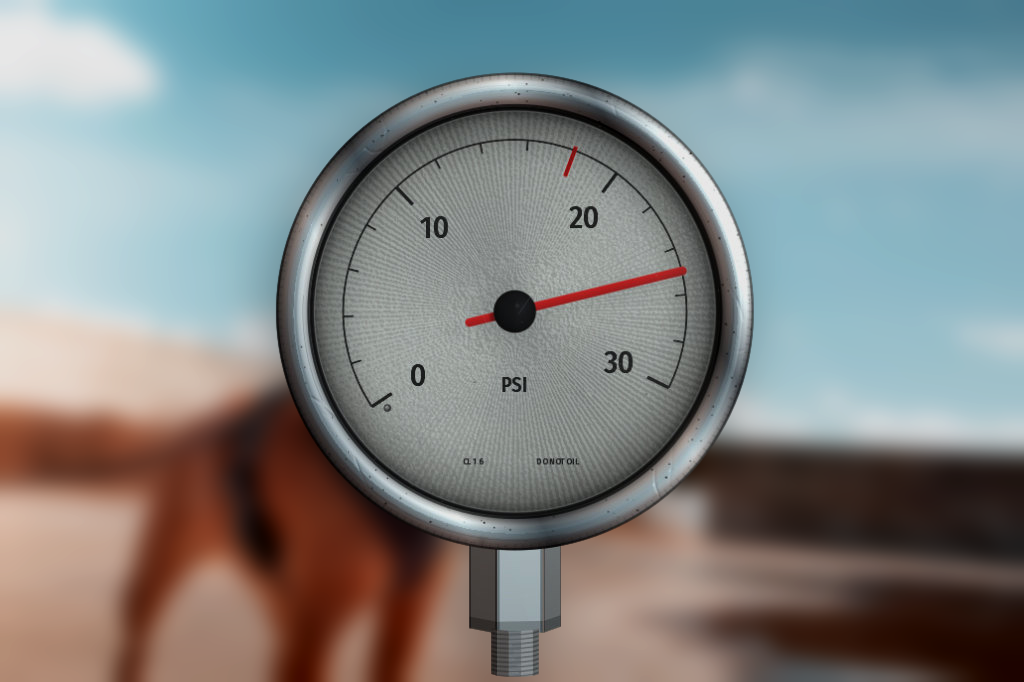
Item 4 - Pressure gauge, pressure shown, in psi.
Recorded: 25 psi
